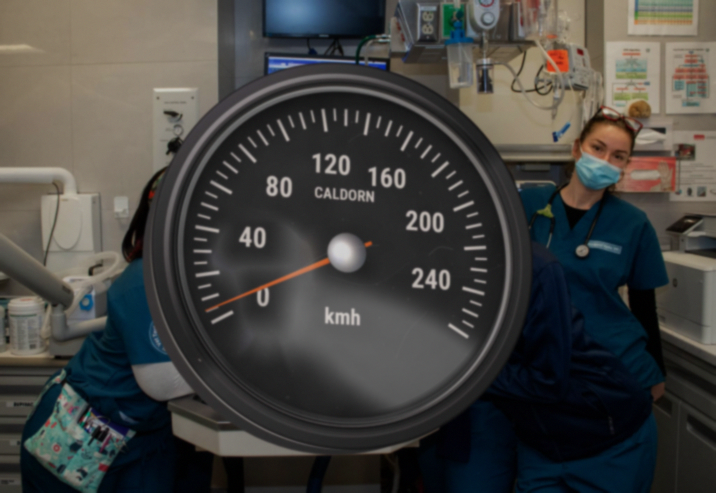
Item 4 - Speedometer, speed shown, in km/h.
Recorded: 5 km/h
